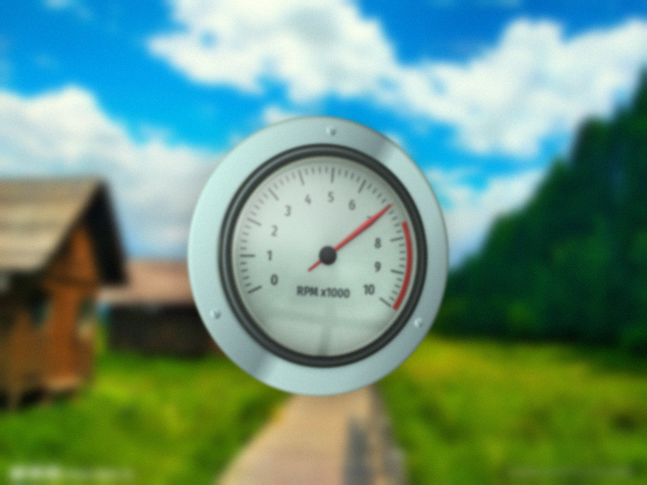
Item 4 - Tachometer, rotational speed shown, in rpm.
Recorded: 7000 rpm
